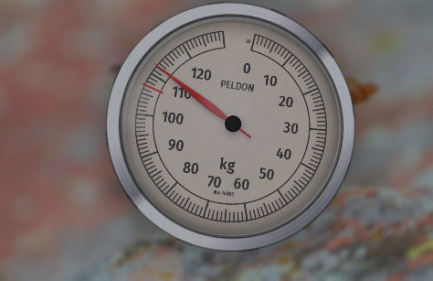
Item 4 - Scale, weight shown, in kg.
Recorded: 112 kg
